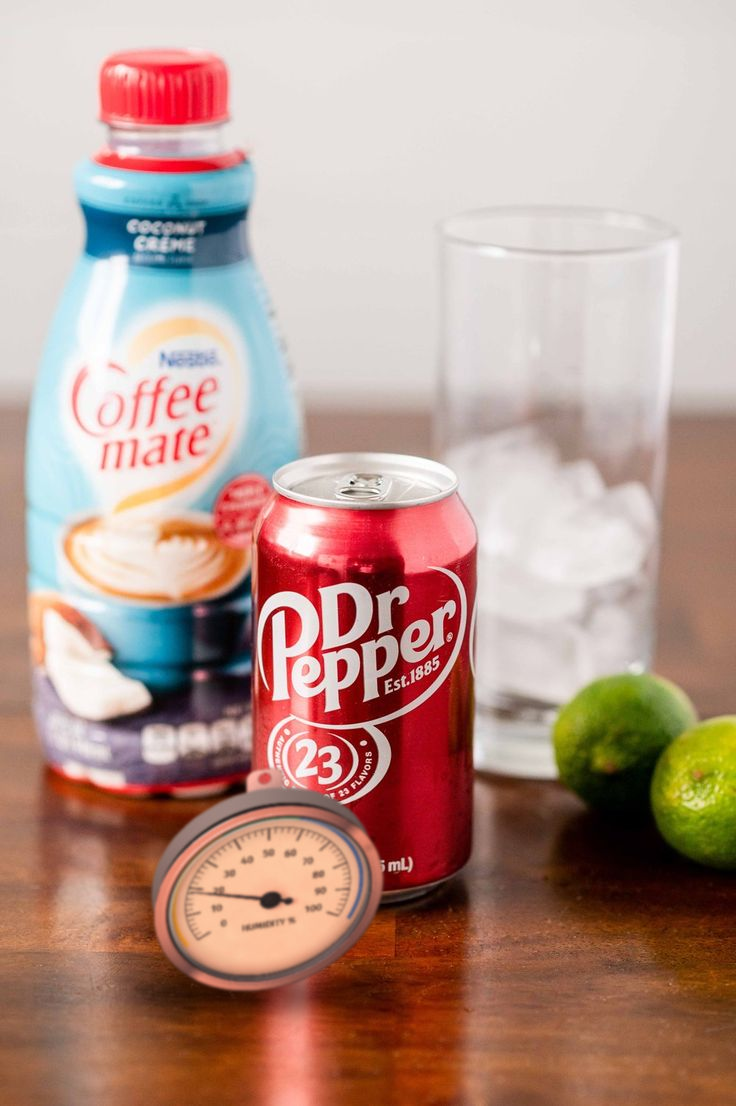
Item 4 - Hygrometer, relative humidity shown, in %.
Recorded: 20 %
